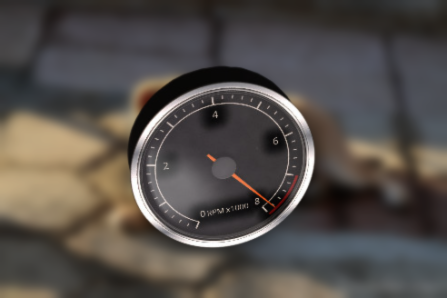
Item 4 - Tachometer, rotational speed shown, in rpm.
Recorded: 7800 rpm
